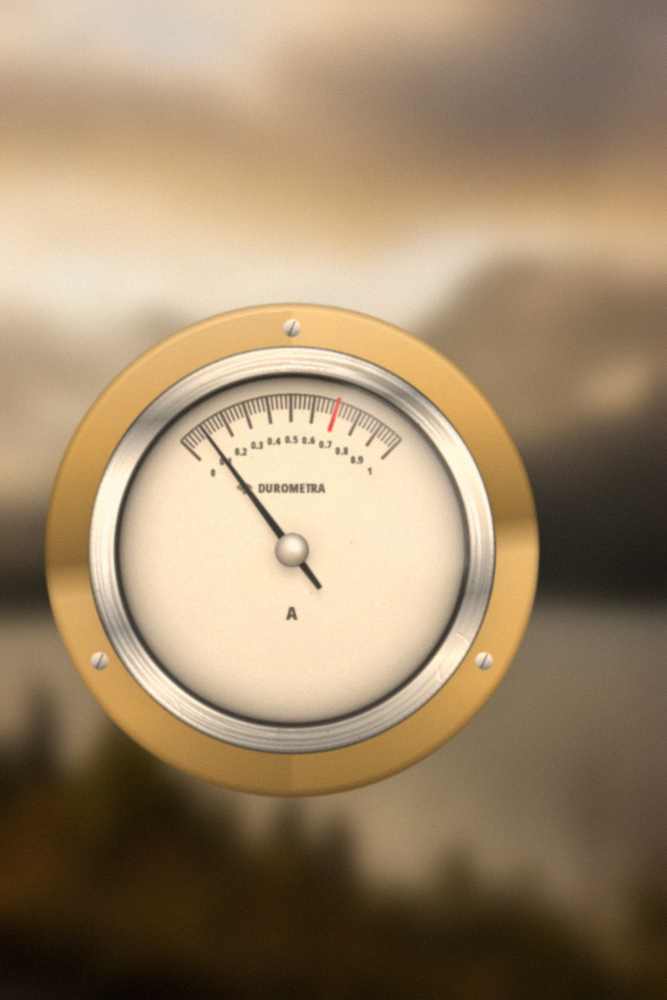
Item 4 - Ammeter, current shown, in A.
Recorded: 0.1 A
